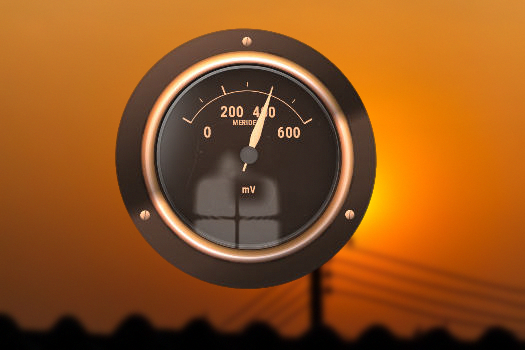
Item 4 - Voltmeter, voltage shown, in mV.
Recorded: 400 mV
